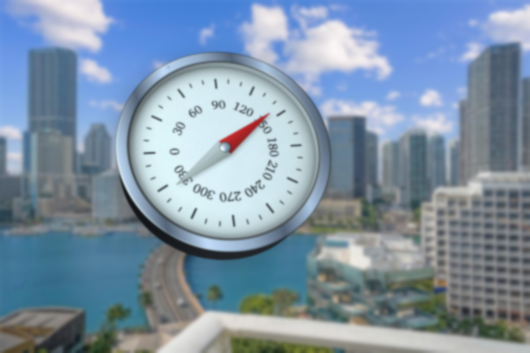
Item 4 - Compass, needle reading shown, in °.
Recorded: 145 °
